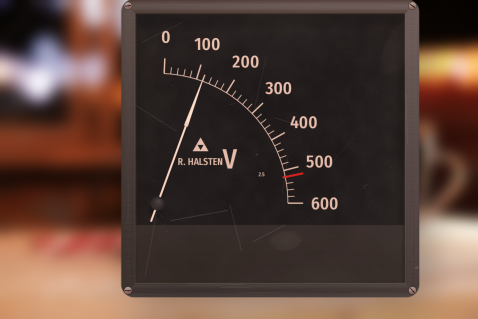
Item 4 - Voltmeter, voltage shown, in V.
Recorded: 120 V
